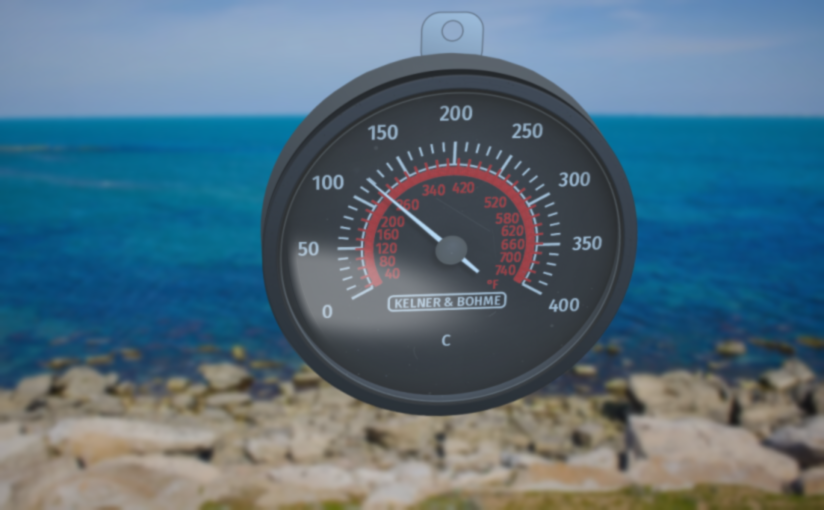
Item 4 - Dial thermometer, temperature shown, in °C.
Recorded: 120 °C
